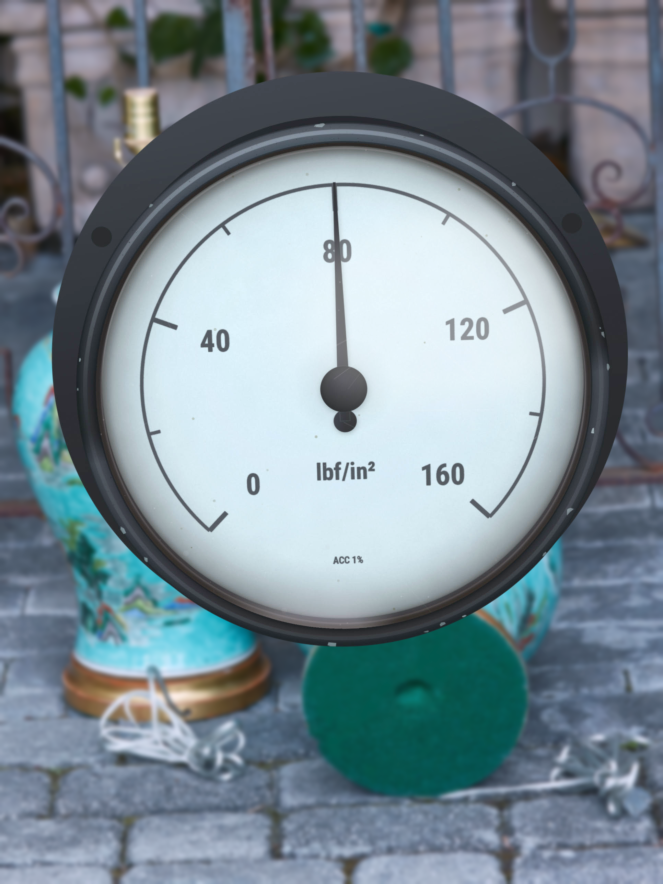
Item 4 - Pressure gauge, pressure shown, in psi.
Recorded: 80 psi
